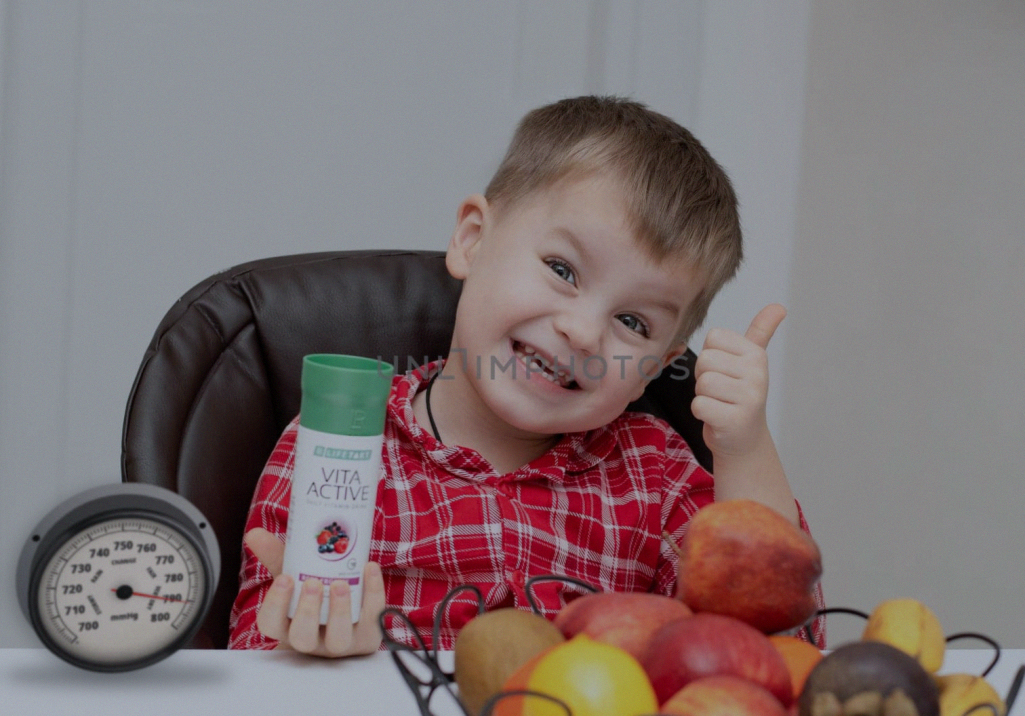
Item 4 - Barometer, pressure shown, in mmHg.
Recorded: 790 mmHg
